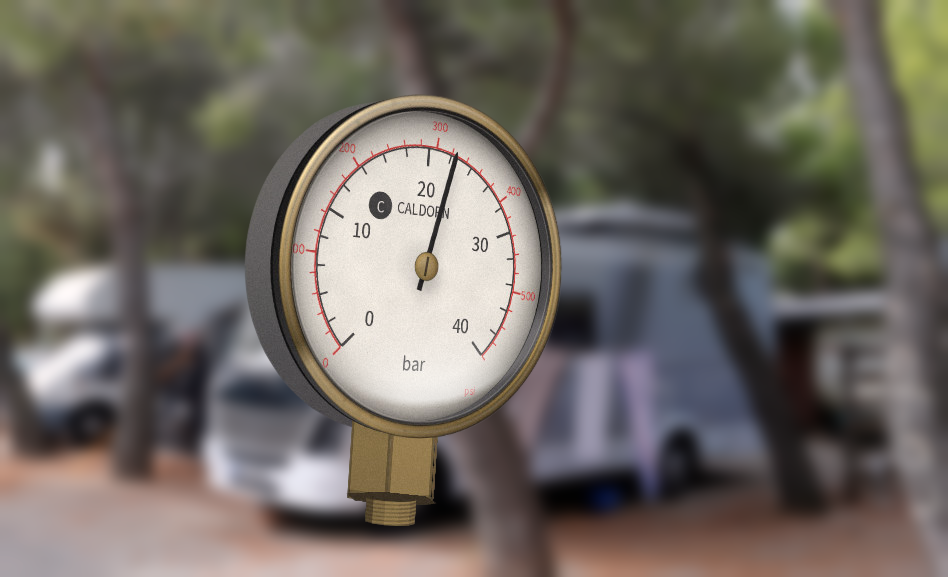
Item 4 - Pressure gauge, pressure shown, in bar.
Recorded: 22 bar
